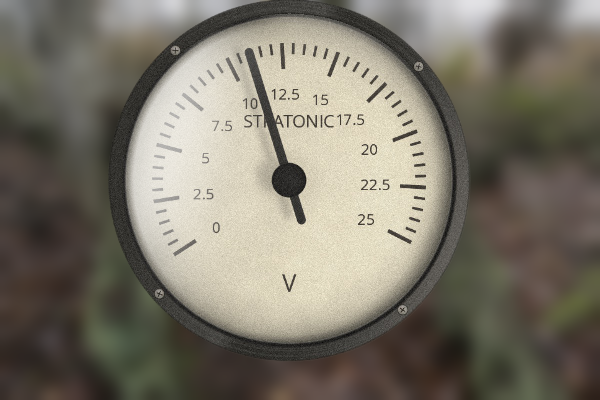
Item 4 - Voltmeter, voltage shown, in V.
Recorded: 11 V
